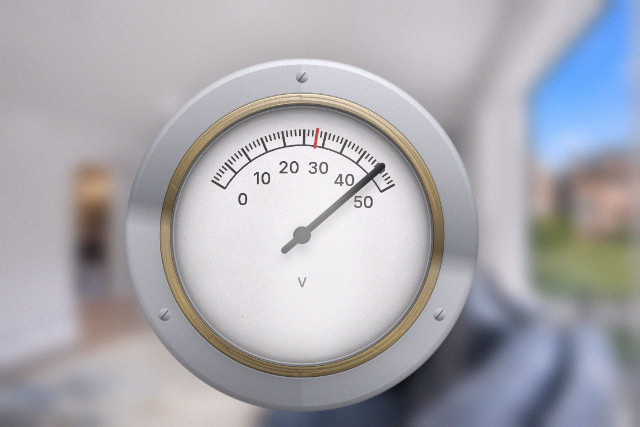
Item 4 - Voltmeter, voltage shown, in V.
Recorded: 45 V
